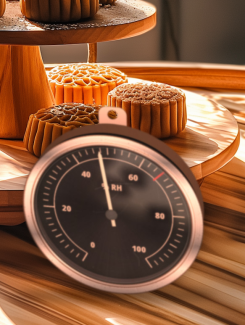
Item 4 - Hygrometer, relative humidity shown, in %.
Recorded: 48 %
